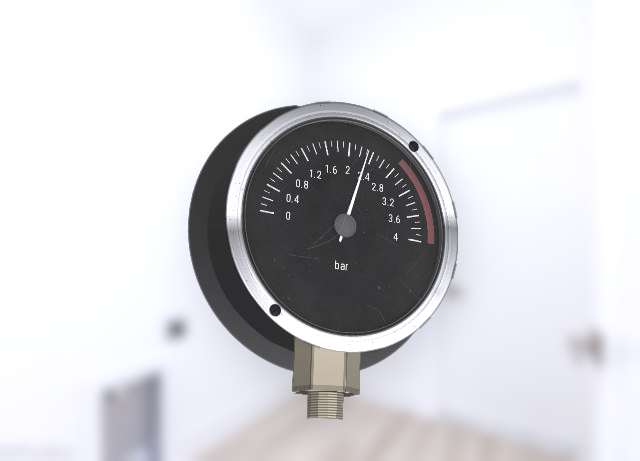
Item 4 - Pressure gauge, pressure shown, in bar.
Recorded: 2.3 bar
